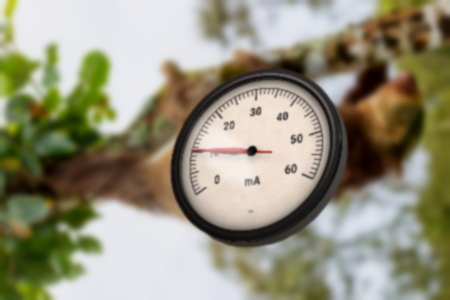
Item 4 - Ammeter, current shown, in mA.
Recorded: 10 mA
